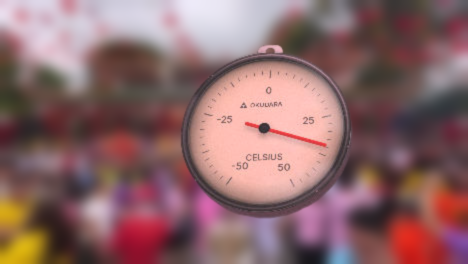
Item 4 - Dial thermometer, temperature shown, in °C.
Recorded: 35 °C
